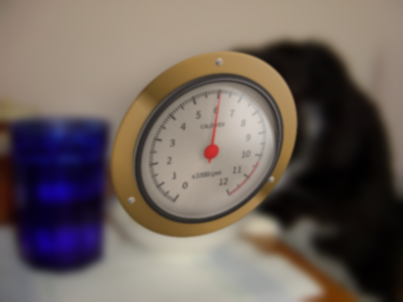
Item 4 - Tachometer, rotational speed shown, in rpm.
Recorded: 6000 rpm
